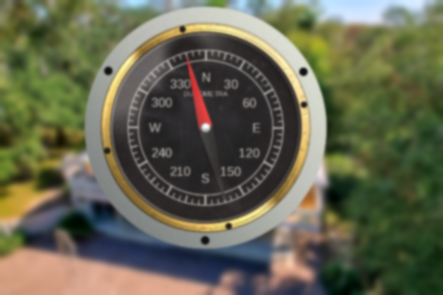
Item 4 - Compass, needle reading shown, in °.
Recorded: 345 °
